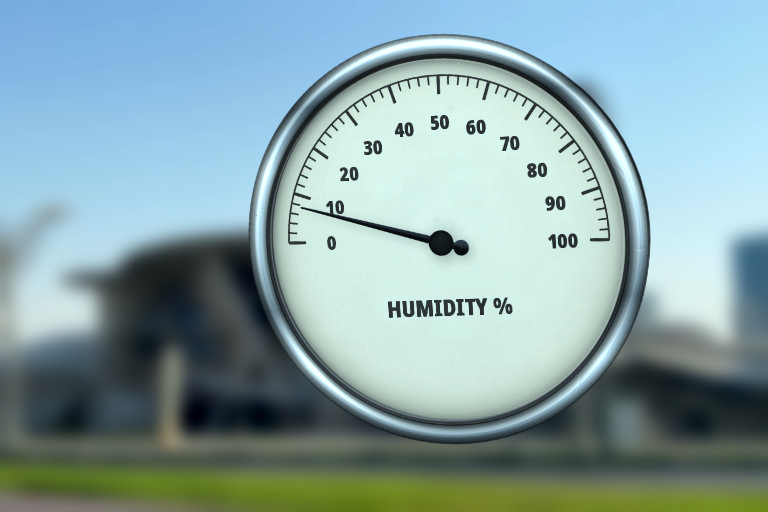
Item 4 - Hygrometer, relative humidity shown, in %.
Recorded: 8 %
